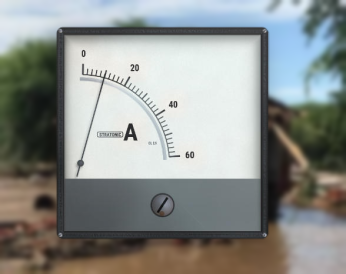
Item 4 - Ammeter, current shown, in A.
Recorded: 10 A
